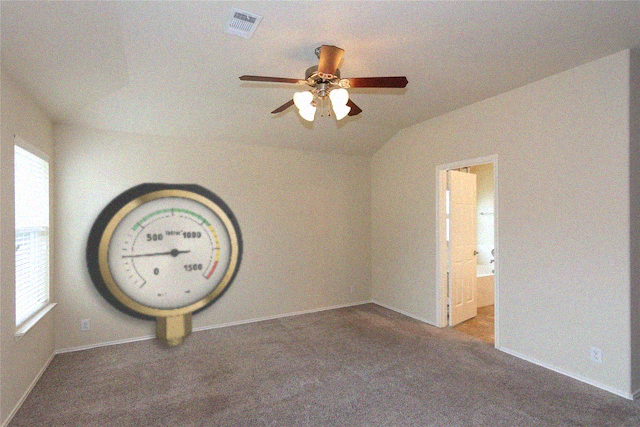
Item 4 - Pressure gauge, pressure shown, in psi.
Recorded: 250 psi
